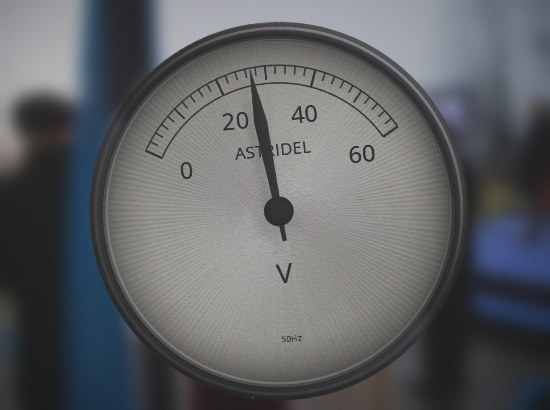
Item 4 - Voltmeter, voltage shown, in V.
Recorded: 27 V
